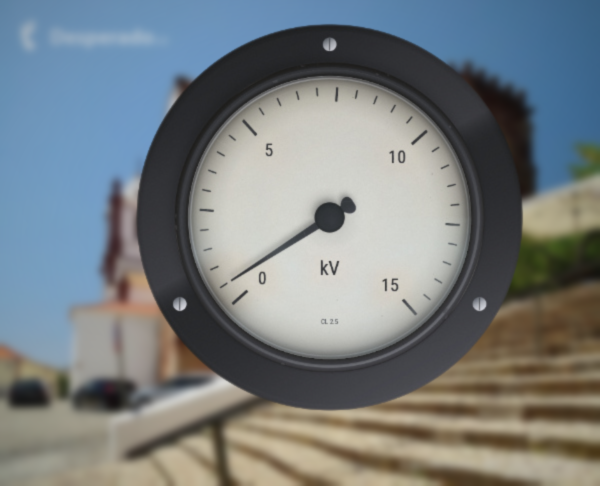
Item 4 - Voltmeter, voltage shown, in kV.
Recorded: 0.5 kV
